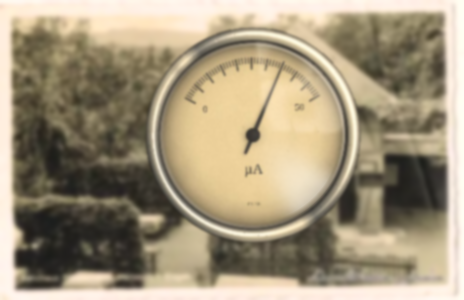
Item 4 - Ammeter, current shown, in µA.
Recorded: 35 µA
